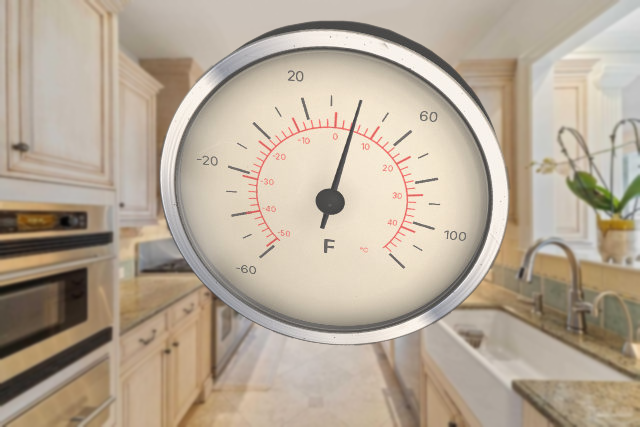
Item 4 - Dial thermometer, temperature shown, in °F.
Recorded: 40 °F
